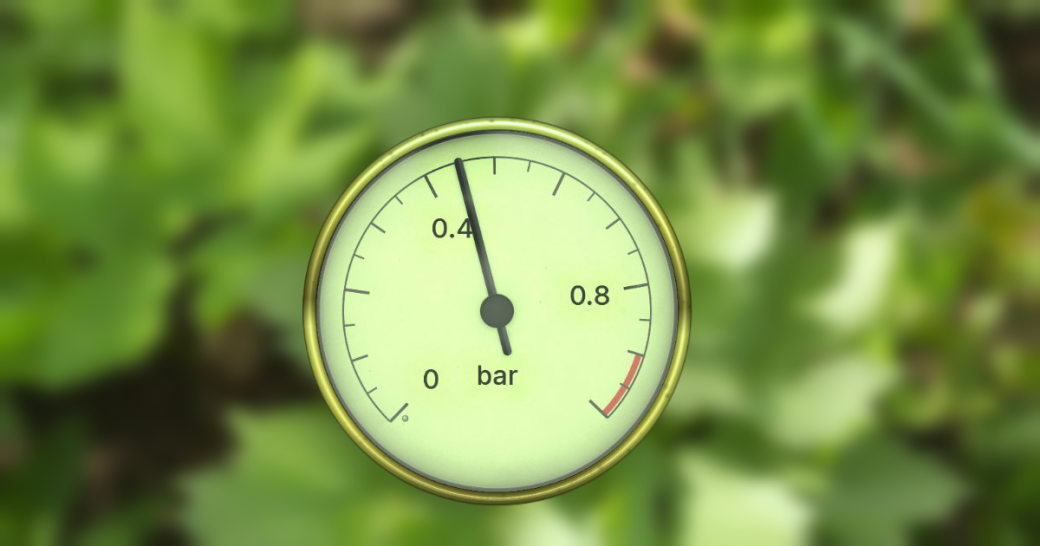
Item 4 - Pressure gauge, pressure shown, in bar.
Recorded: 0.45 bar
